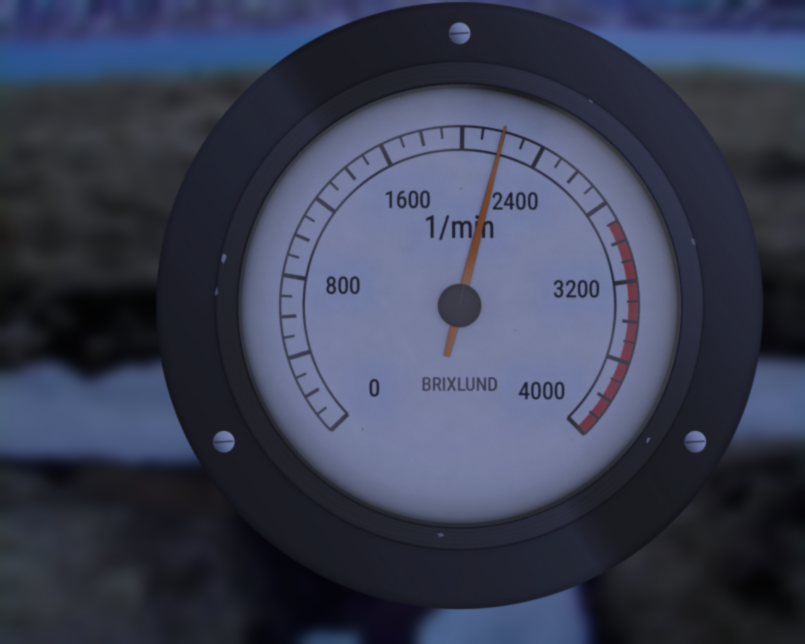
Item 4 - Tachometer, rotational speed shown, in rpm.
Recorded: 2200 rpm
